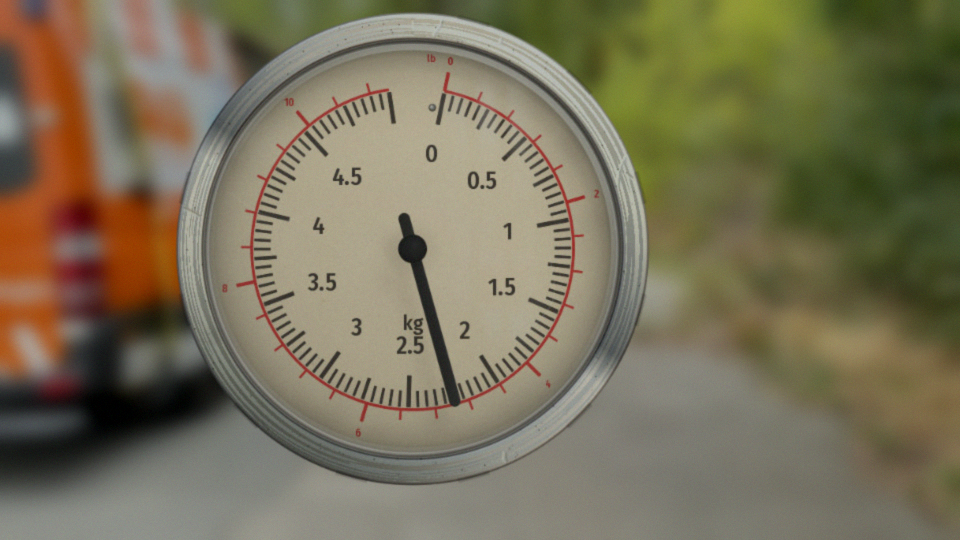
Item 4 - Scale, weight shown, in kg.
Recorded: 2.25 kg
